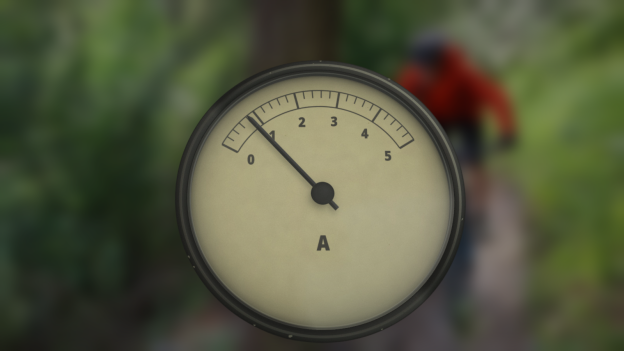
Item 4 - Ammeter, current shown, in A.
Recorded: 0.8 A
